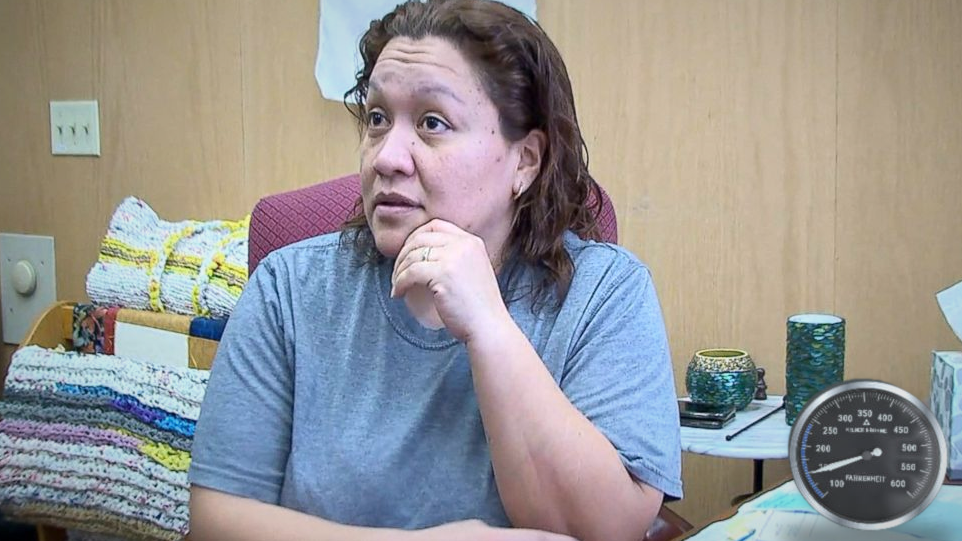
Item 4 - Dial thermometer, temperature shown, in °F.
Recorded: 150 °F
